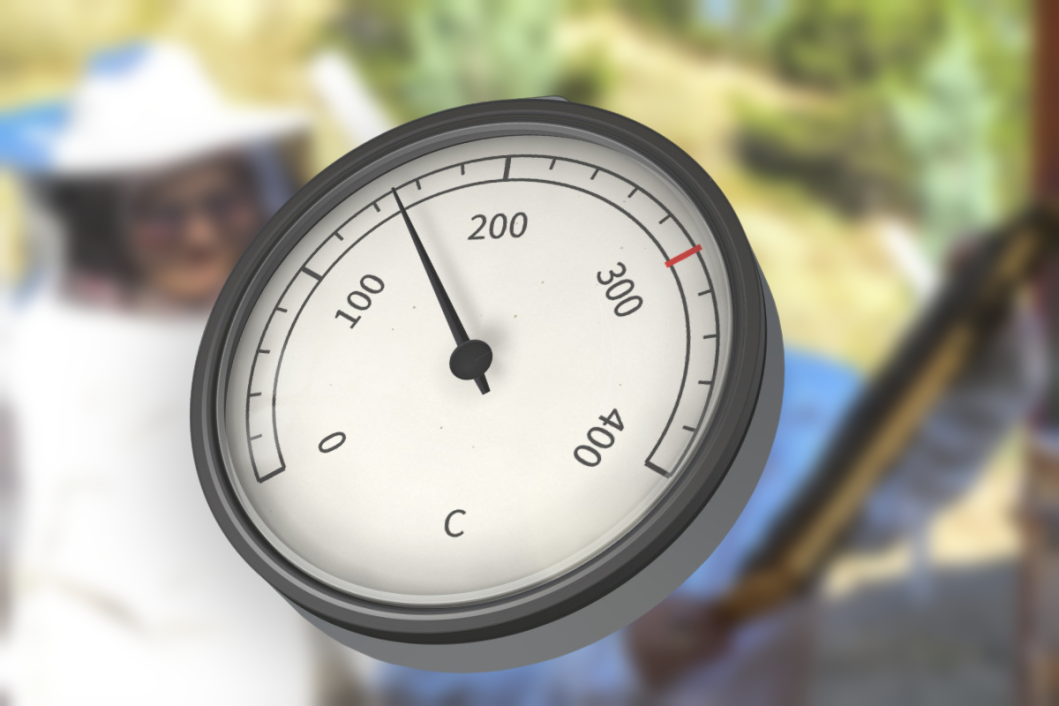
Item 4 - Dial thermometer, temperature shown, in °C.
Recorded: 150 °C
